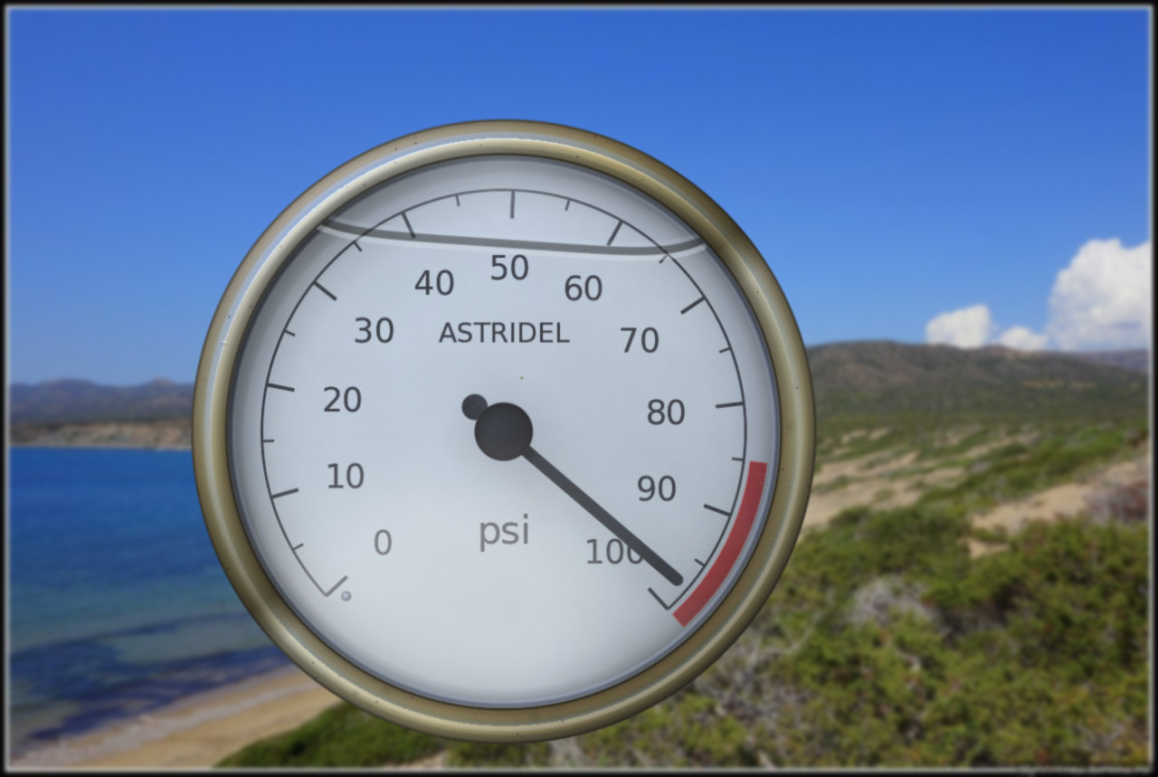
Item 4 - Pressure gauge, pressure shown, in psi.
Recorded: 97.5 psi
